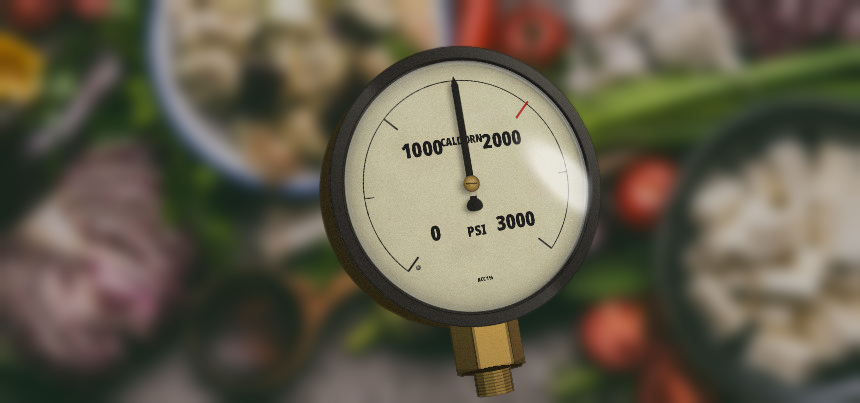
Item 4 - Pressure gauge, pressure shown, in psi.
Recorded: 1500 psi
